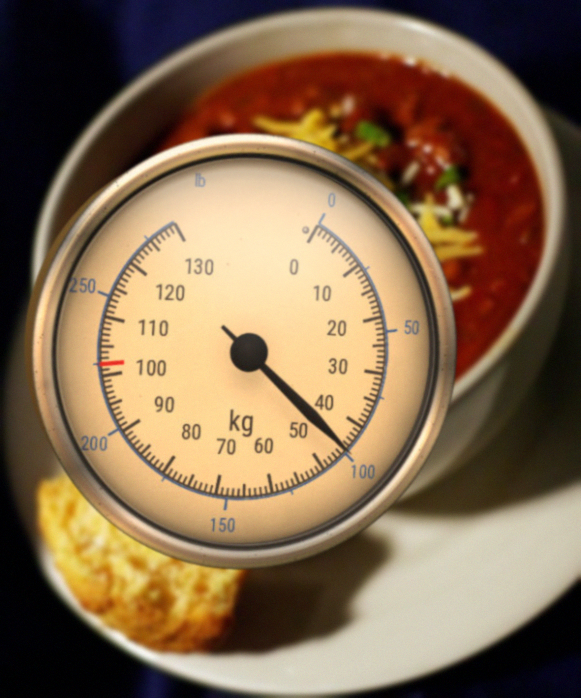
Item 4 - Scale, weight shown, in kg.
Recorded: 45 kg
